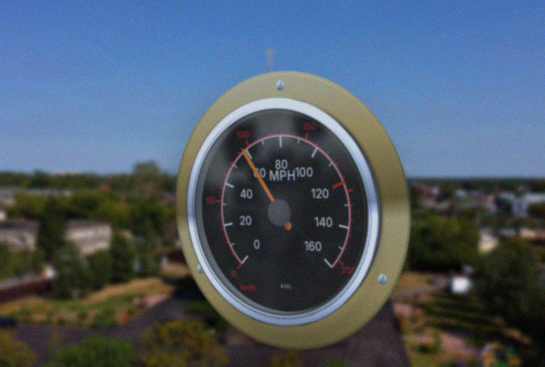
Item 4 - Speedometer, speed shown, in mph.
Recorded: 60 mph
